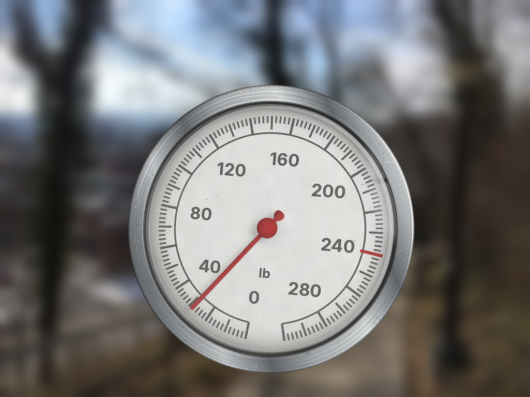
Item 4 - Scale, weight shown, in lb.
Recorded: 28 lb
